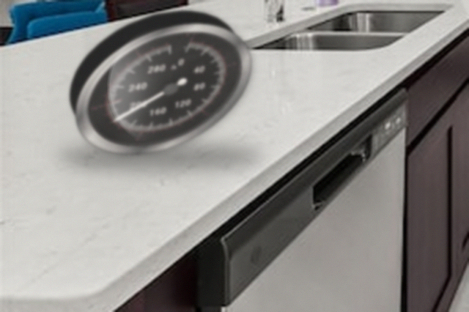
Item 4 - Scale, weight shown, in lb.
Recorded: 200 lb
